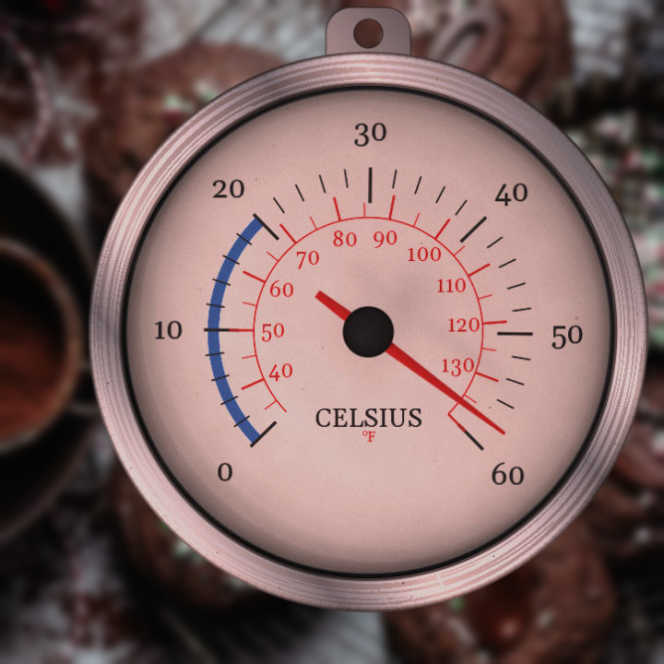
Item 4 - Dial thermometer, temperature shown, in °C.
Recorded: 58 °C
